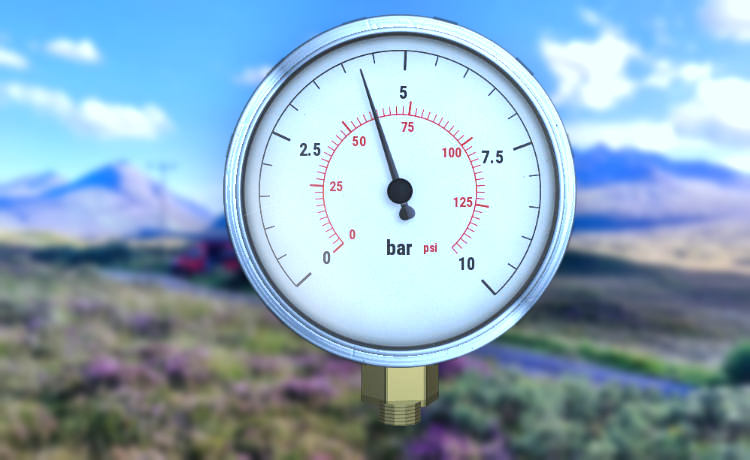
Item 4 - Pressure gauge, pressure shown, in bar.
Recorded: 4.25 bar
